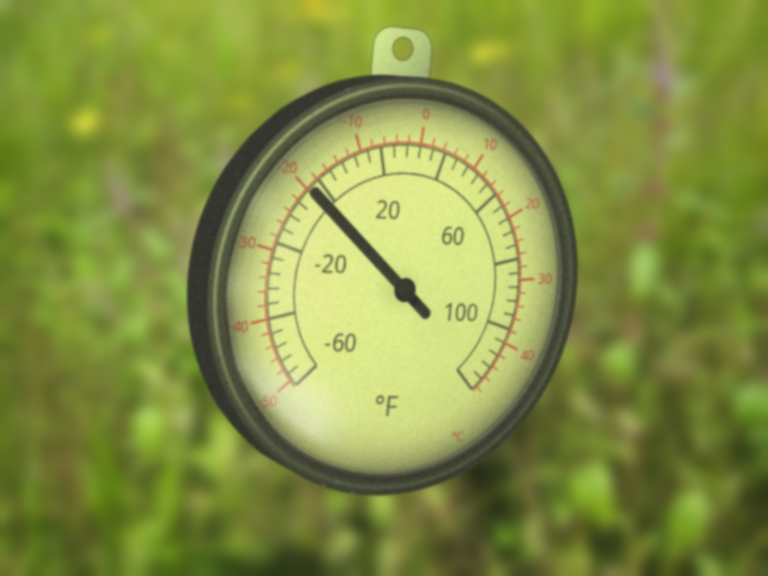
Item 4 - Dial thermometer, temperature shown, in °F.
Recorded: -4 °F
